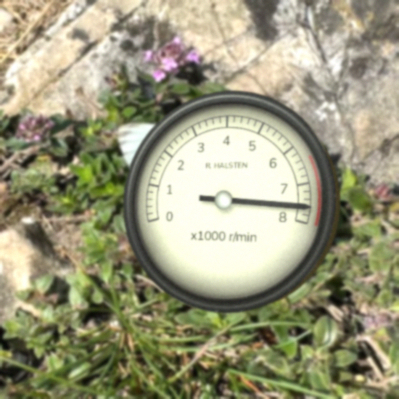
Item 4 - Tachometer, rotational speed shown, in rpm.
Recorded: 7600 rpm
